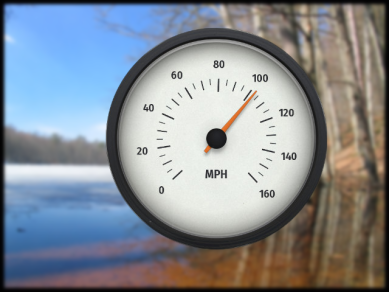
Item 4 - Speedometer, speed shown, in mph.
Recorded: 102.5 mph
